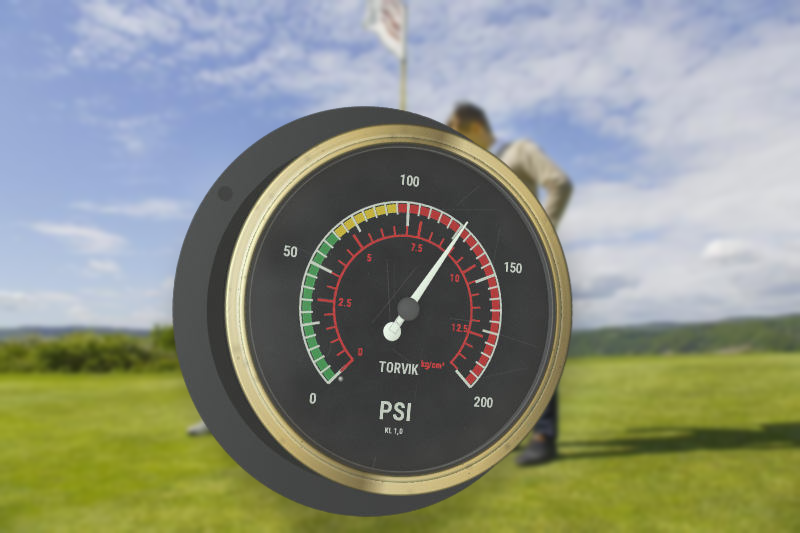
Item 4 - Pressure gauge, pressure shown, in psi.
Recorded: 125 psi
